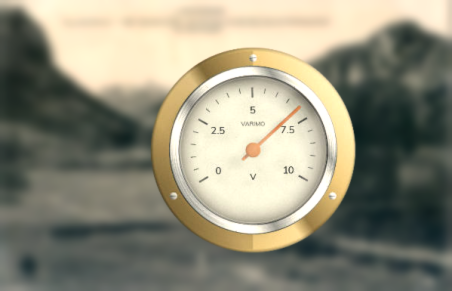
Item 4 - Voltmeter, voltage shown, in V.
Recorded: 7 V
